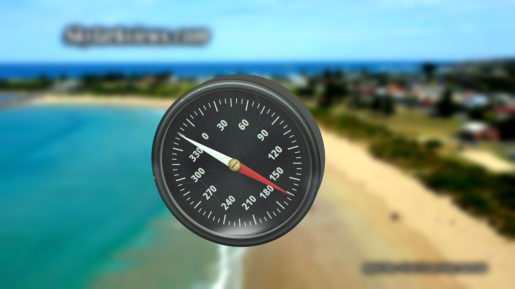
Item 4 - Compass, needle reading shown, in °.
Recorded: 165 °
